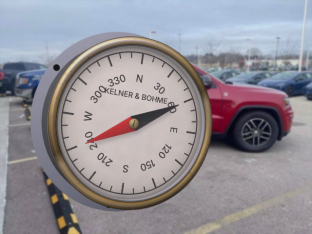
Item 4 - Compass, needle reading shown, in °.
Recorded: 240 °
